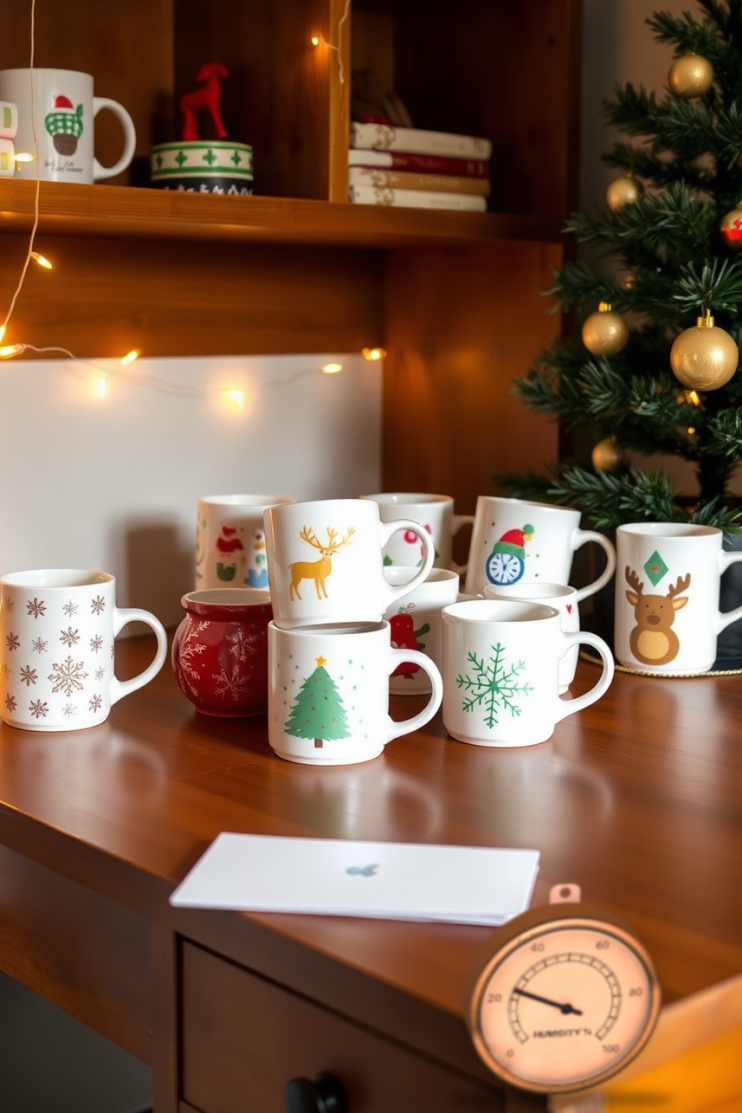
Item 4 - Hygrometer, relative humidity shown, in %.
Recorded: 25 %
